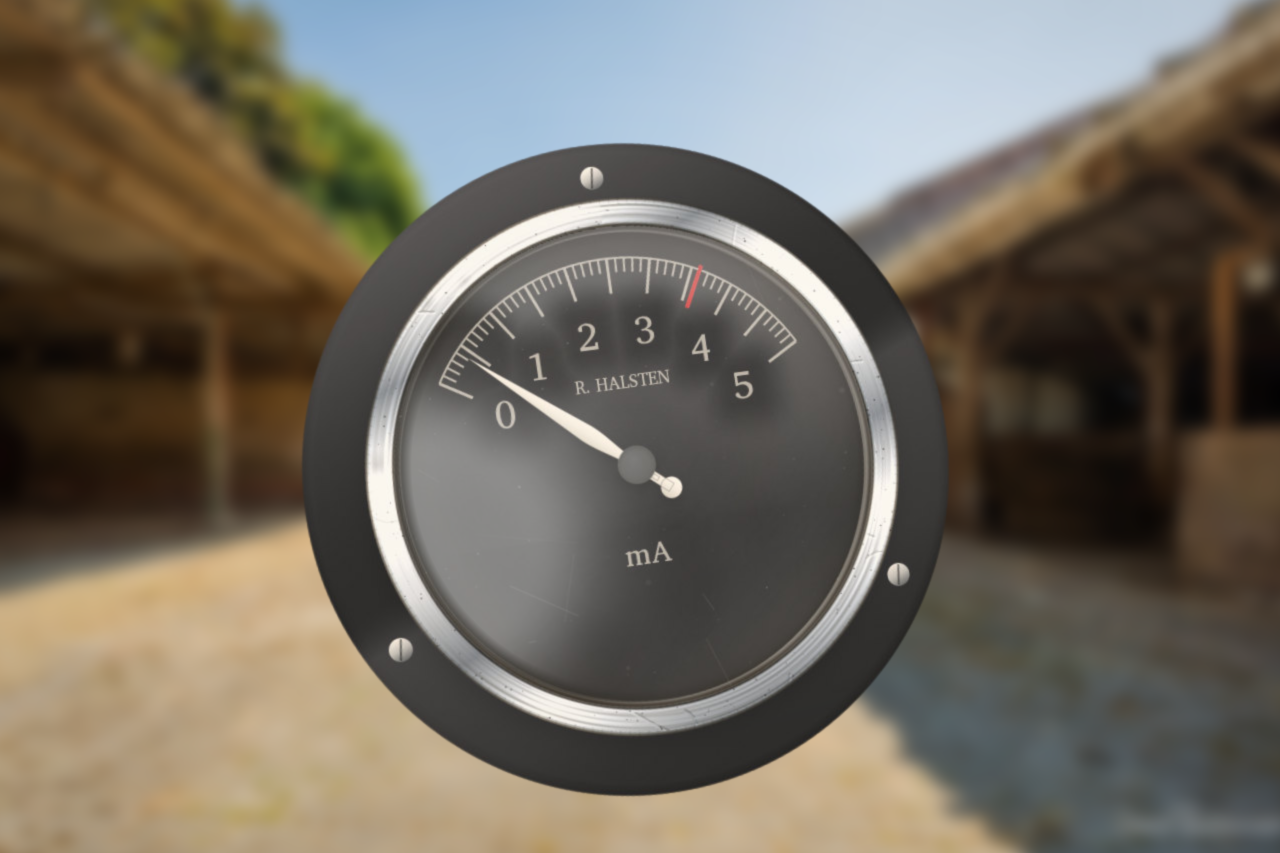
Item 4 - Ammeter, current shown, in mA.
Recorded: 0.4 mA
